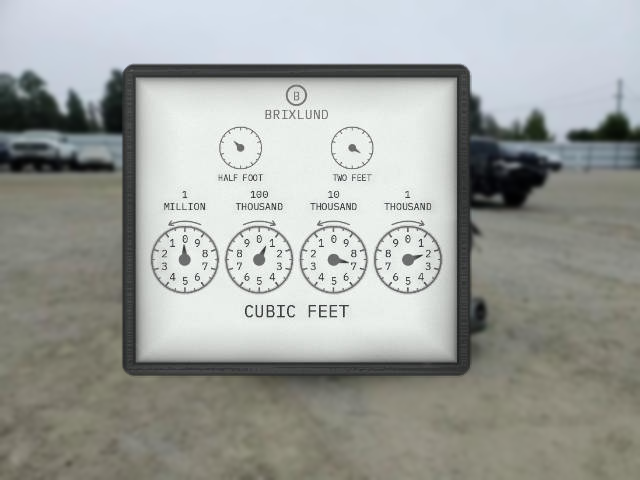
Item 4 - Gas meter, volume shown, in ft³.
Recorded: 7200 ft³
